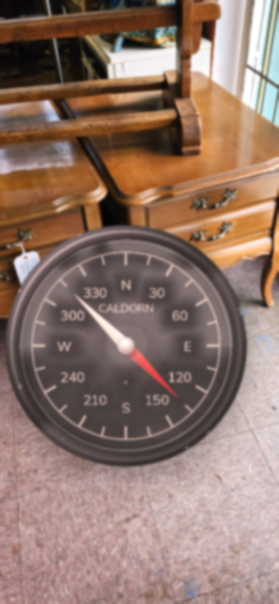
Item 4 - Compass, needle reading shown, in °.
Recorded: 135 °
